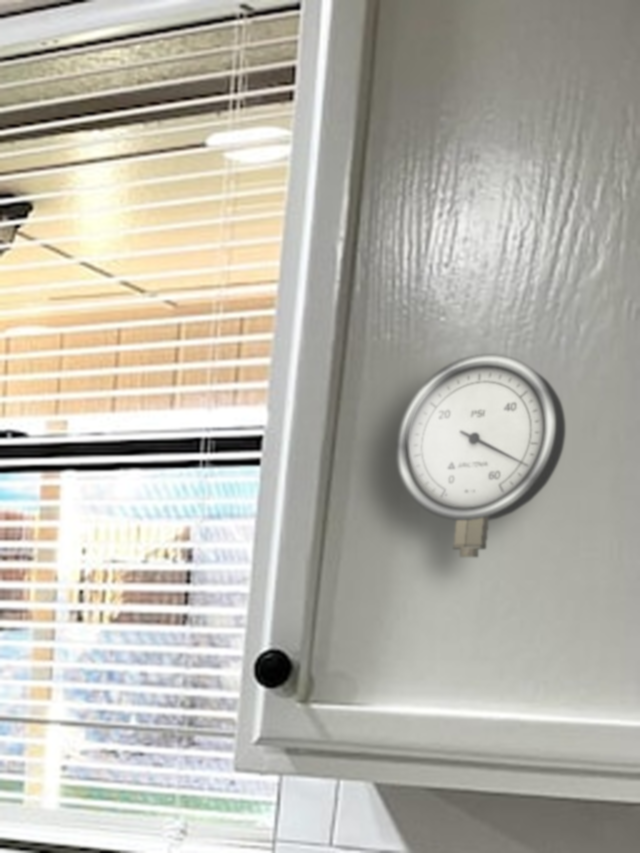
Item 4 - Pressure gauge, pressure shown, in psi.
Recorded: 54 psi
